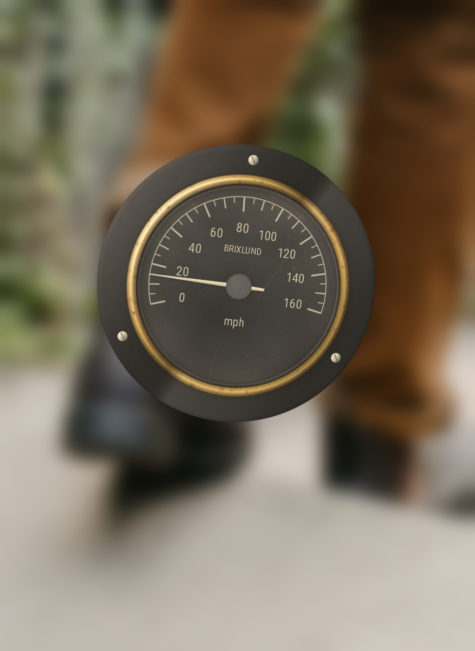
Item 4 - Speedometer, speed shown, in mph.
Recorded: 15 mph
